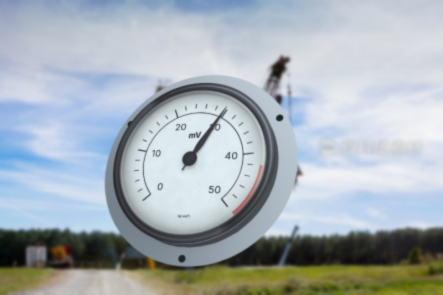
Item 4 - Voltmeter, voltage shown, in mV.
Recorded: 30 mV
